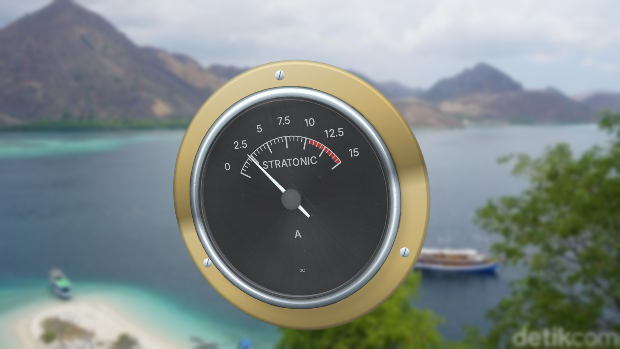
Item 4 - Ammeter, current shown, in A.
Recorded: 2.5 A
